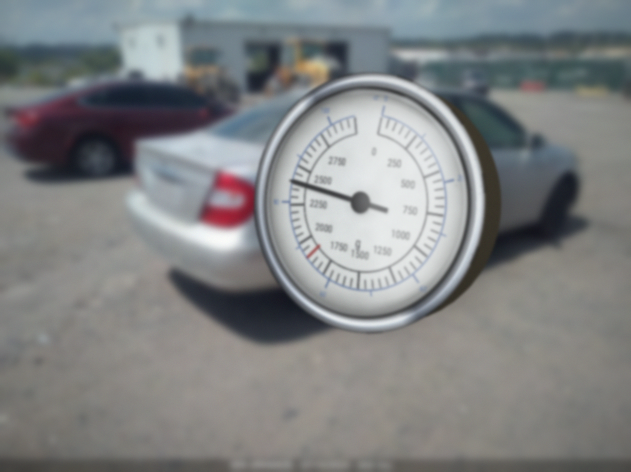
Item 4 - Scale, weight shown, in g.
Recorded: 2400 g
